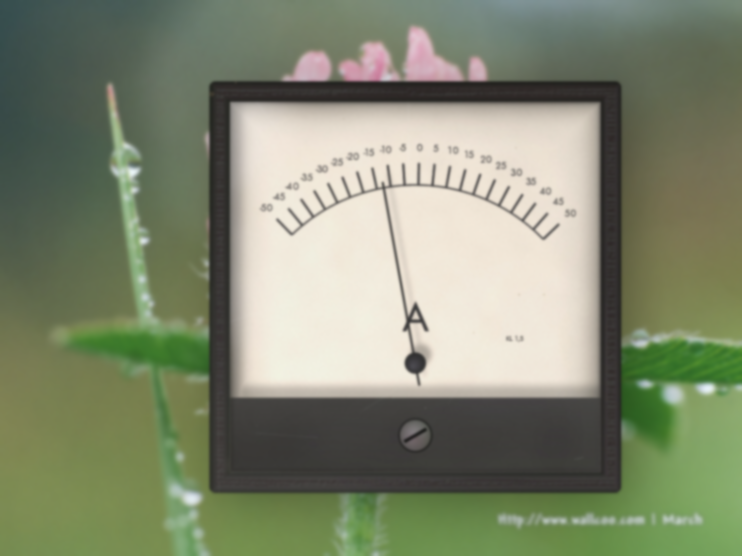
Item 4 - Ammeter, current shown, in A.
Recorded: -12.5 A
